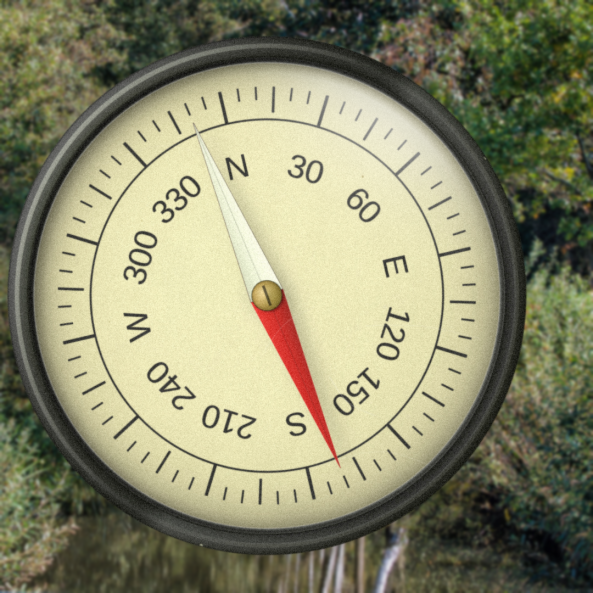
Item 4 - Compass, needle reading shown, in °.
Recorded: 170 °
